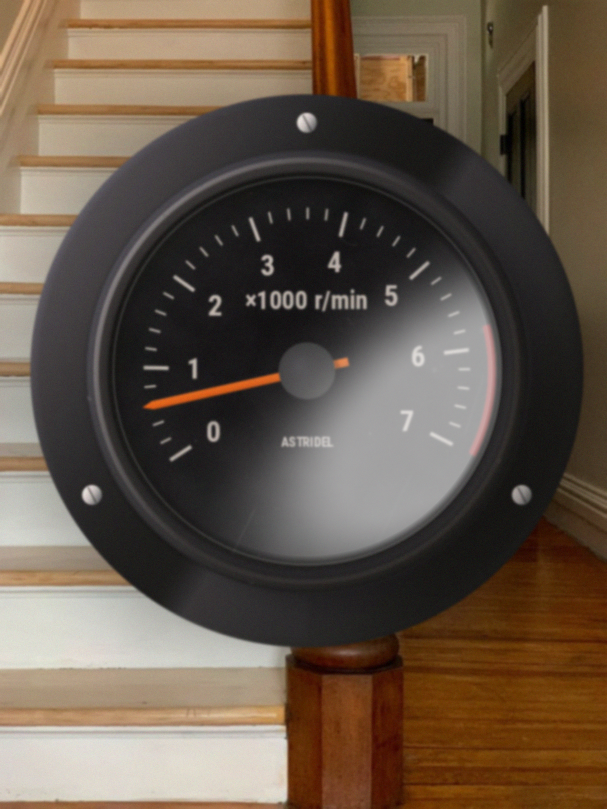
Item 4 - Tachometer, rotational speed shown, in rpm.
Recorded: 600 rpm
